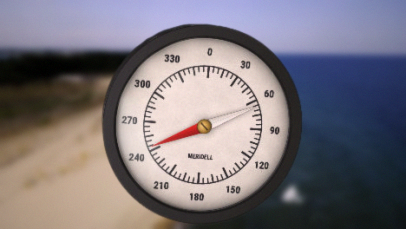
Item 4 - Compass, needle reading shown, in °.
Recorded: 245 °
